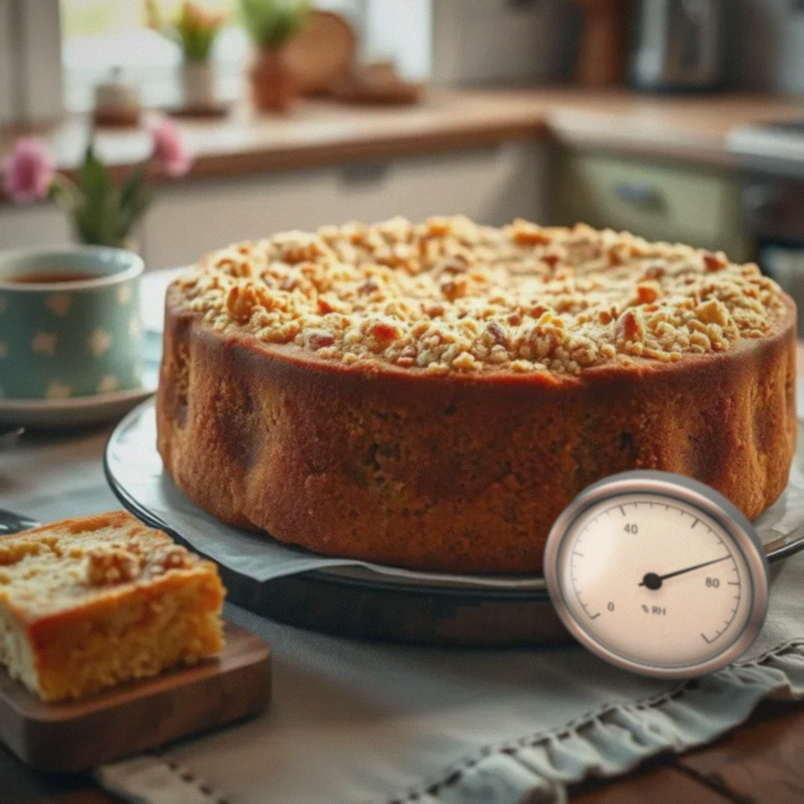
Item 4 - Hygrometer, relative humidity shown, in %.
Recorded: 72 %
